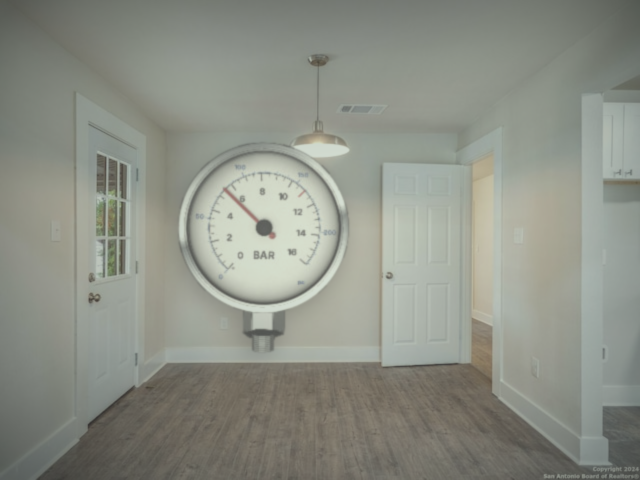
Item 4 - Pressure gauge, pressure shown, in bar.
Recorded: 5.5 bar
